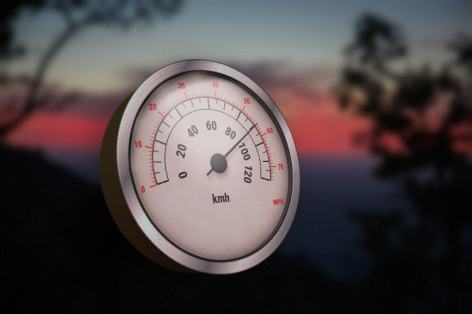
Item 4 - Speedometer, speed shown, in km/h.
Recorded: 90 km/h
